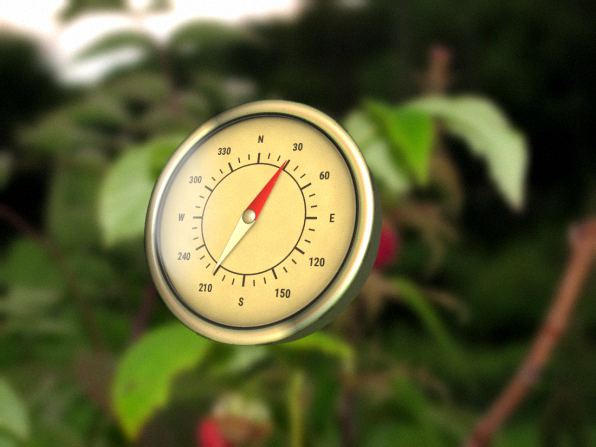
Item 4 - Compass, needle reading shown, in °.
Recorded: 30 °
